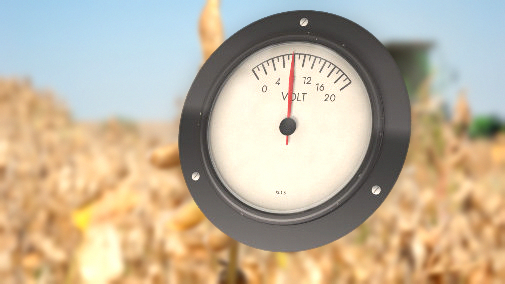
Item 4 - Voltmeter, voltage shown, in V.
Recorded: 8 V
